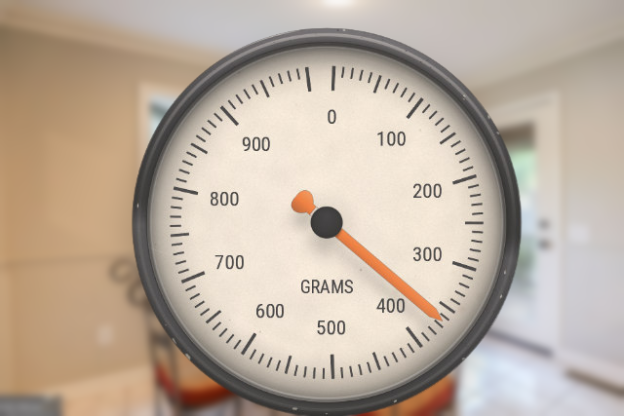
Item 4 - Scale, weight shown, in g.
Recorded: 365 g
